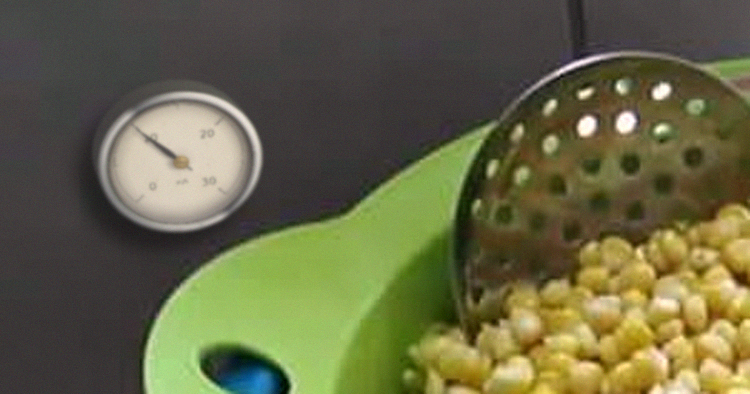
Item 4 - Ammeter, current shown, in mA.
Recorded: 10 mA
